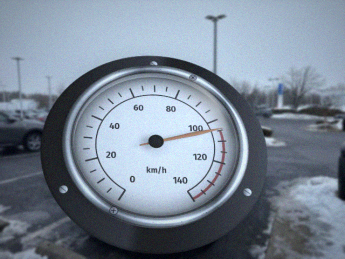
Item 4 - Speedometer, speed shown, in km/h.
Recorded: 105 km/h
